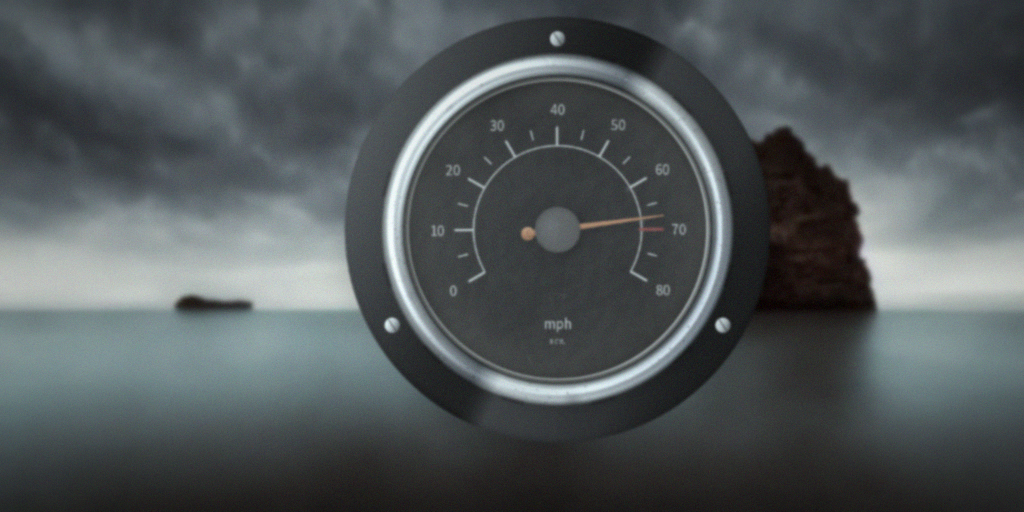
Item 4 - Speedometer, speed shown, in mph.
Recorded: 67.5 mph
